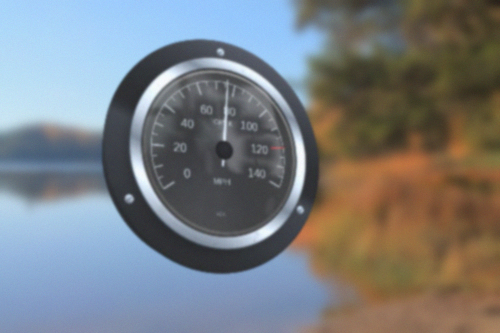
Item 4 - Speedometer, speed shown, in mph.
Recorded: 75 mph
